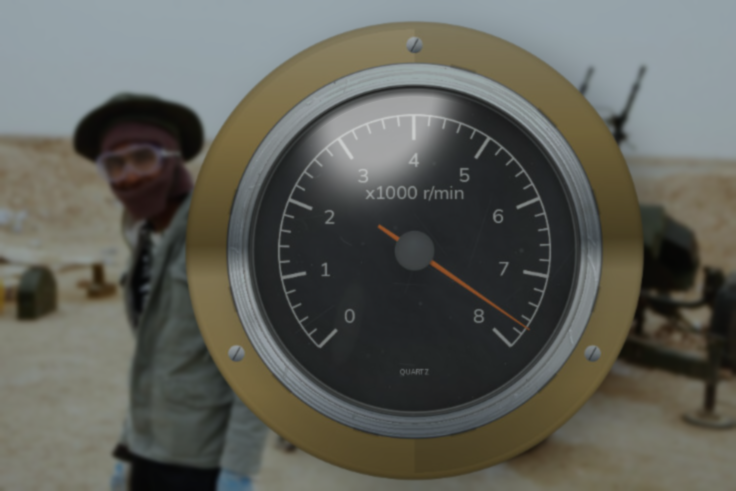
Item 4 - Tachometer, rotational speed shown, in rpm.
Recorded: 7700 rpm
